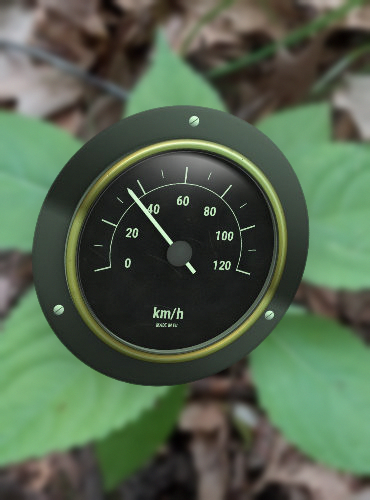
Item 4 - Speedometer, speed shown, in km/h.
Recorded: 35 km/h
